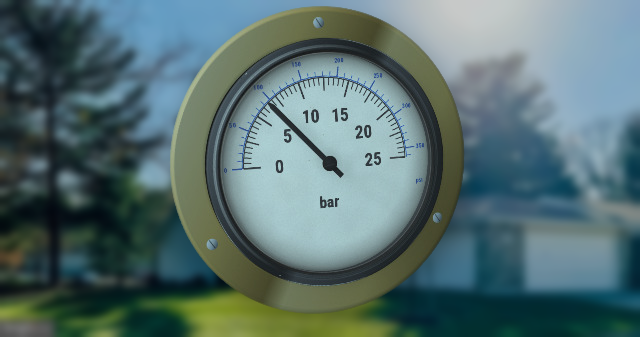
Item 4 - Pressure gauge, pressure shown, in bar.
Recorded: 6.5 bar
